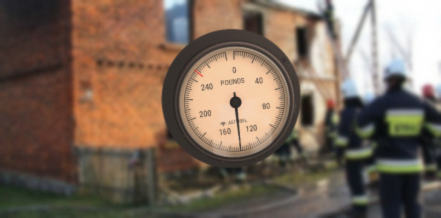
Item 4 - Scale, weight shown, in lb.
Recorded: 140 lb
